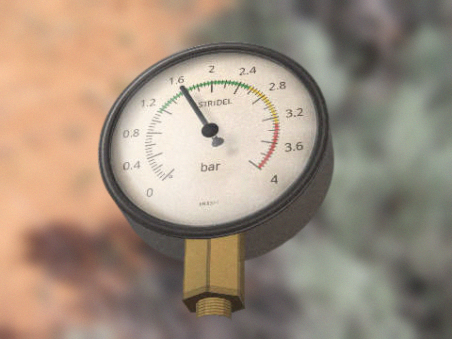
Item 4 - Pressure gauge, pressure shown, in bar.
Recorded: 1.6 bar
